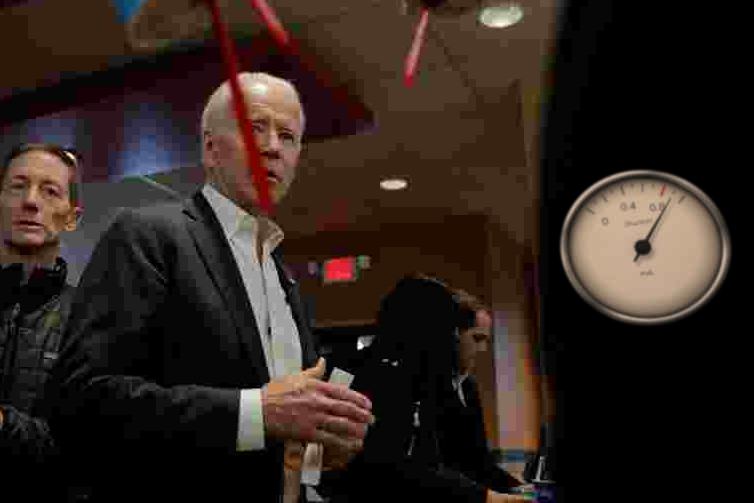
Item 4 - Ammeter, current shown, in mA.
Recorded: 0.9 mA
